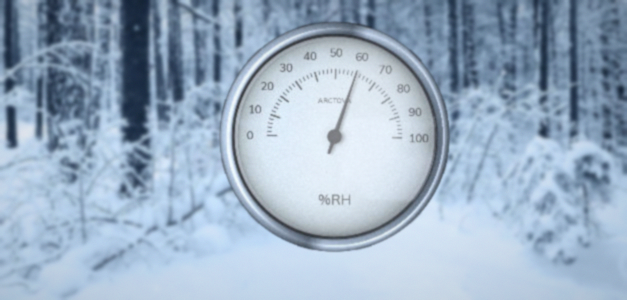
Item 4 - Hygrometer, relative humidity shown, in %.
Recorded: 60 %
